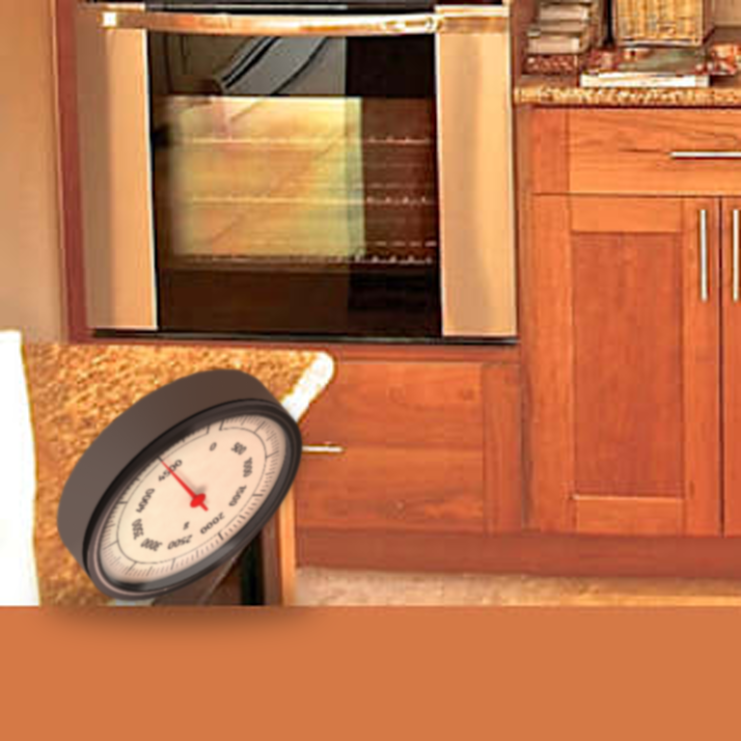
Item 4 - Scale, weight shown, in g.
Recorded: 4500 g
